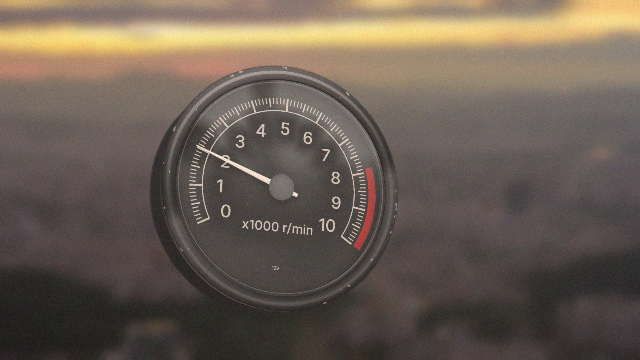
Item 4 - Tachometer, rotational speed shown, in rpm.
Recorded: 2000 rpm
